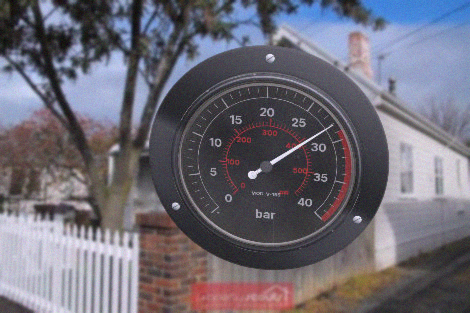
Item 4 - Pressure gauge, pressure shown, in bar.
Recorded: 28 bar
